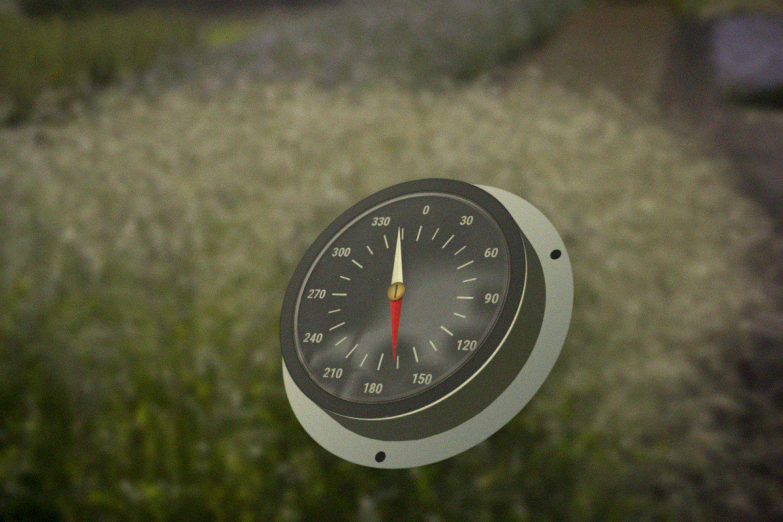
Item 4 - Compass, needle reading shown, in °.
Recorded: 165 °
